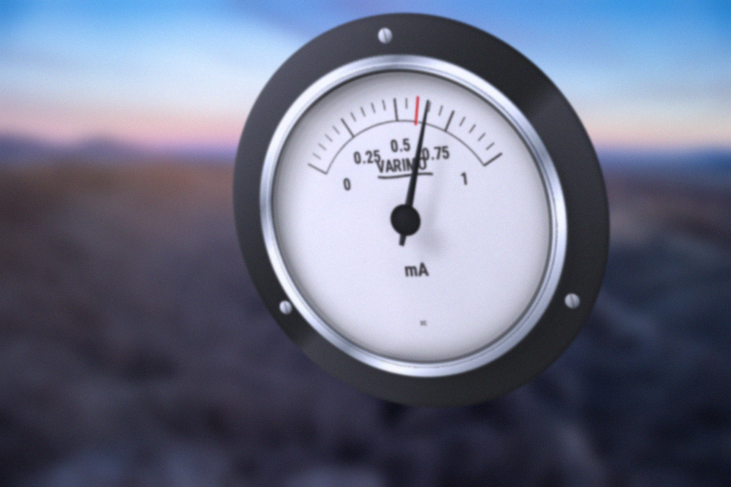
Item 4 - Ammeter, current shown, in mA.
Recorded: 0.65 mA
